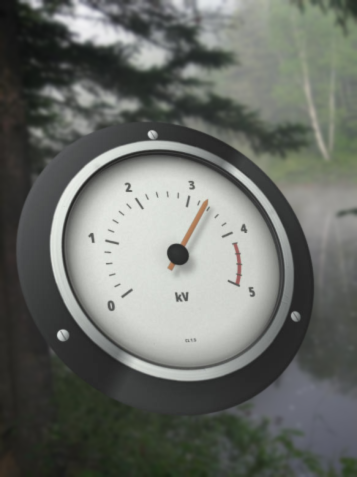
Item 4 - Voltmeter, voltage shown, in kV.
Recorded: 3.3 kV
